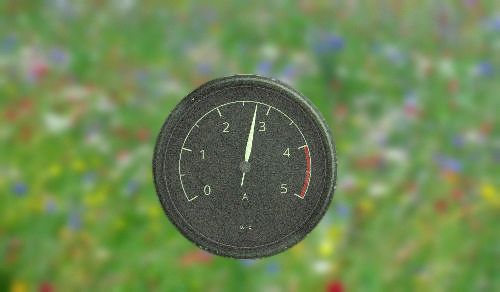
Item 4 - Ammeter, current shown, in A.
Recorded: 2.75 A
